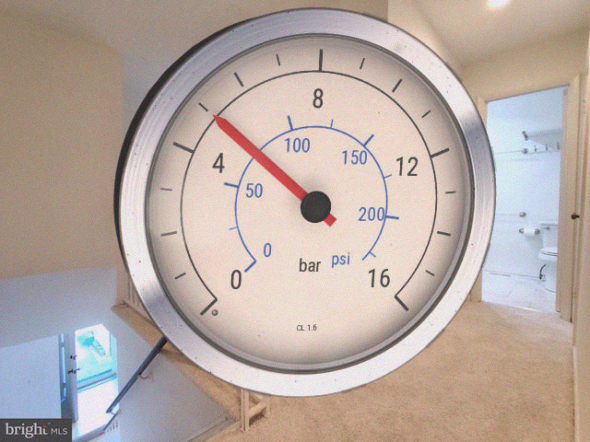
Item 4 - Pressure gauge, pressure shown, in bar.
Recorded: 5 bar
